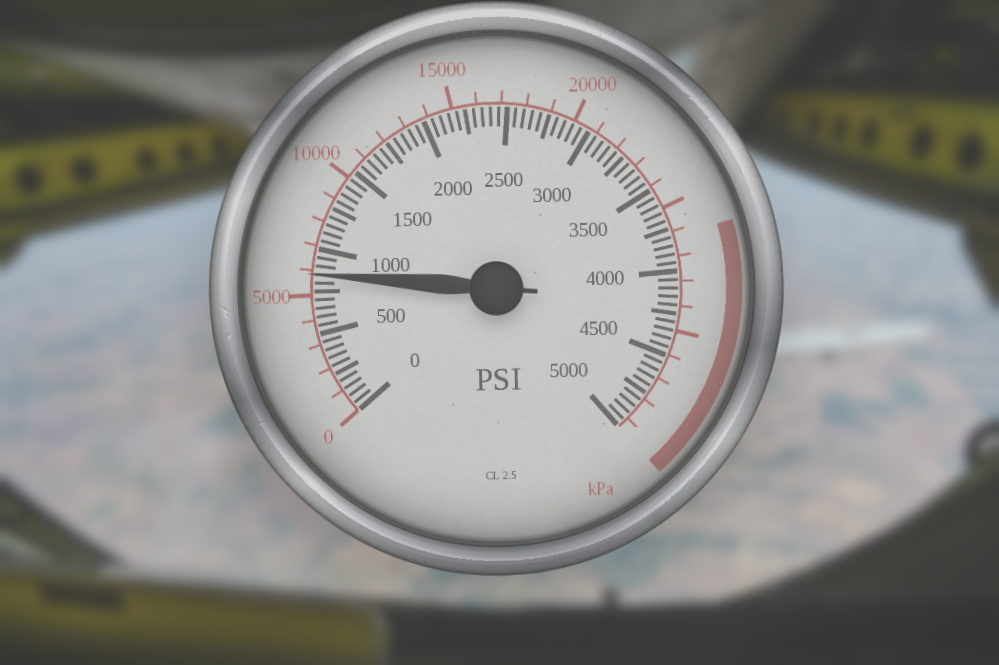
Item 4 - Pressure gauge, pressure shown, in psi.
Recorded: 850 psi
